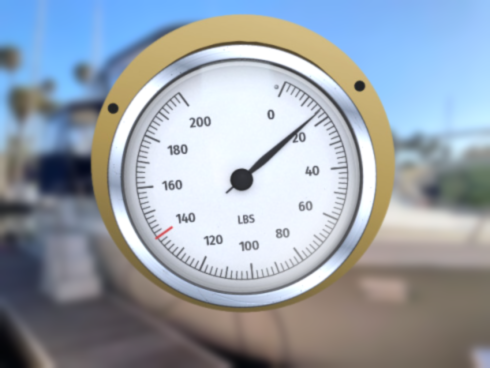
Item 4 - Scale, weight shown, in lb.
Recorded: 16 lb
